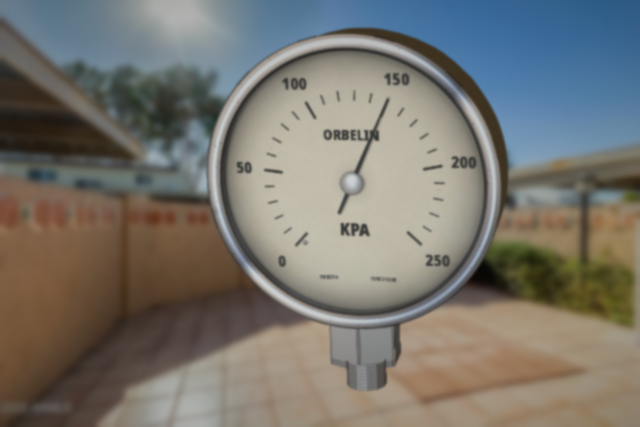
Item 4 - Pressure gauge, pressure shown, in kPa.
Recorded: 150 kPa
